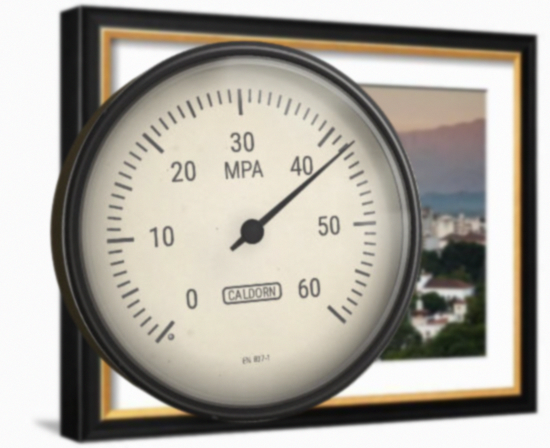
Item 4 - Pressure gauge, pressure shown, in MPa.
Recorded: 42 MPa
